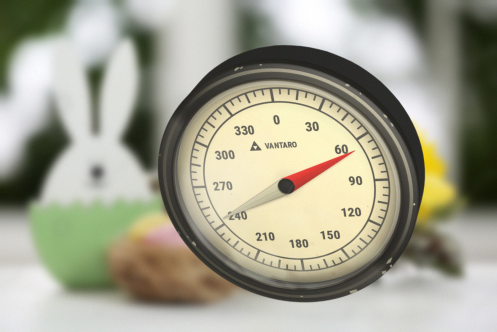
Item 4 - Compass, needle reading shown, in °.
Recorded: 65 °
